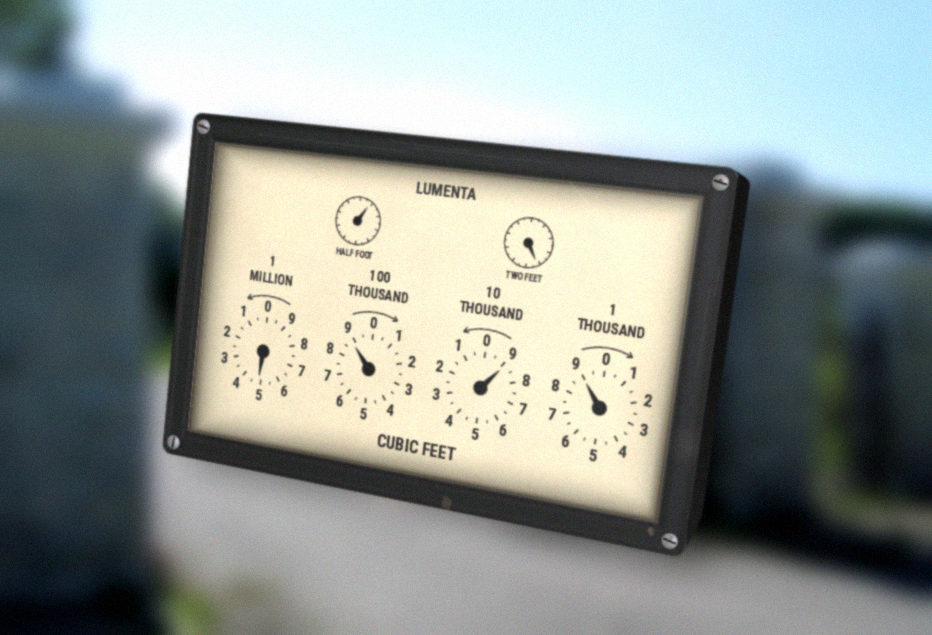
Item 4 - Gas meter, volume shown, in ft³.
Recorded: 488900 ft³
